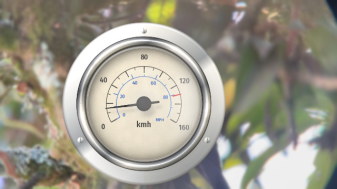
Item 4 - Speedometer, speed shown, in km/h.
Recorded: 15 km/h
